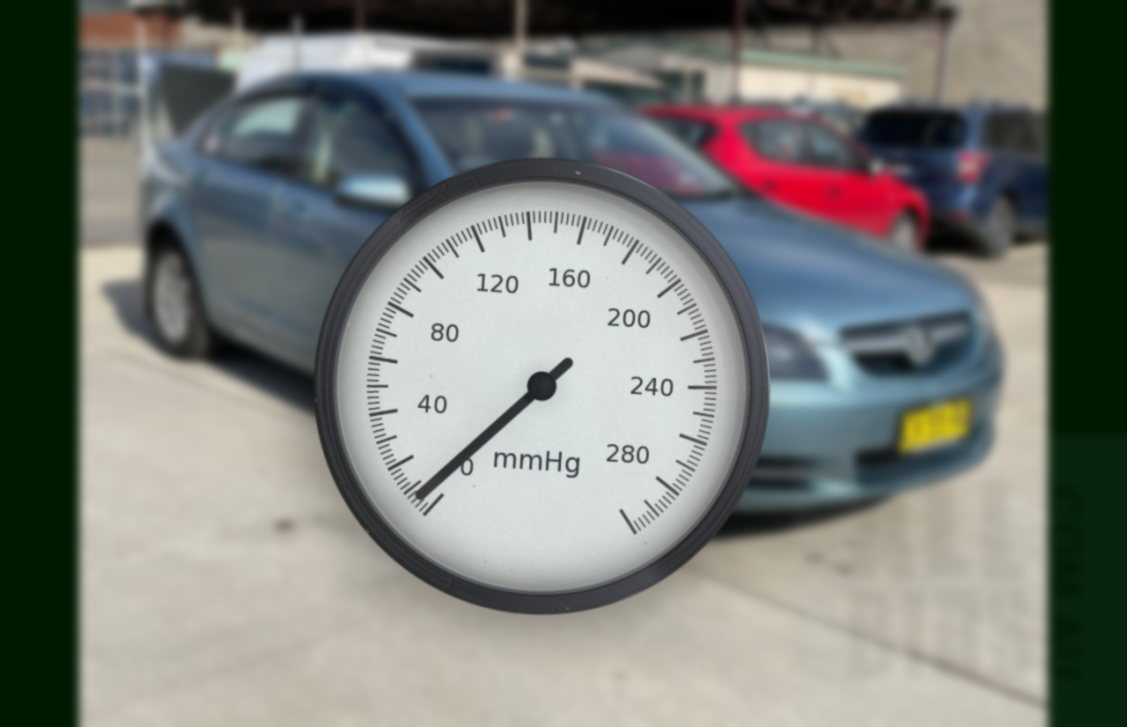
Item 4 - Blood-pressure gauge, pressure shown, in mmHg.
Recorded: 6 mmHg
